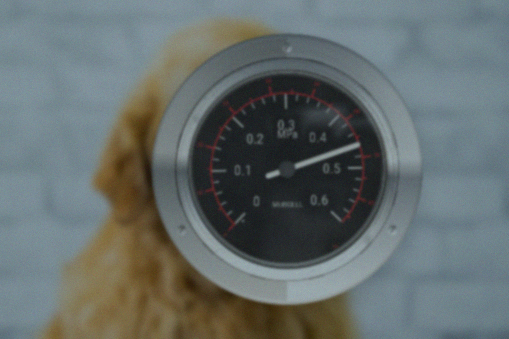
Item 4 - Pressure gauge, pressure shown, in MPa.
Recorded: 0.46 MPa
